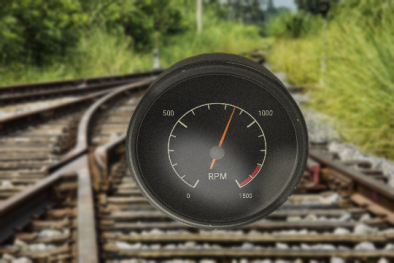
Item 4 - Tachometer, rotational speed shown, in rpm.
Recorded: 850 rpm
